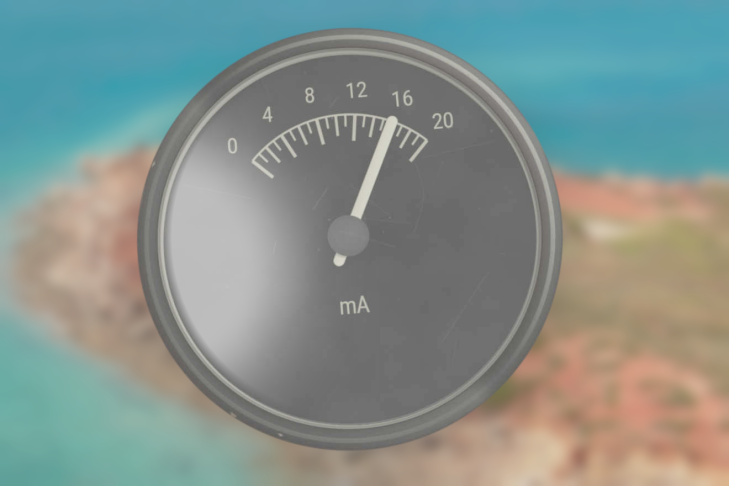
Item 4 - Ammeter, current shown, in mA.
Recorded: 16 mA
